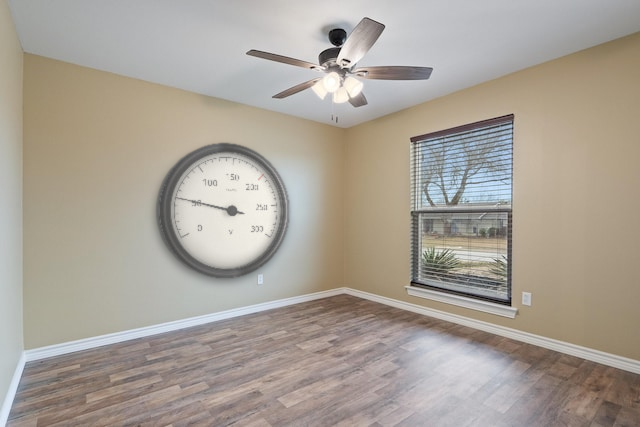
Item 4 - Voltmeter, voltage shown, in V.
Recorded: 50 V
